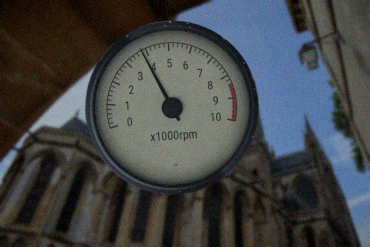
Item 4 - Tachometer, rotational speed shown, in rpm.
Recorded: 3800 rpm
